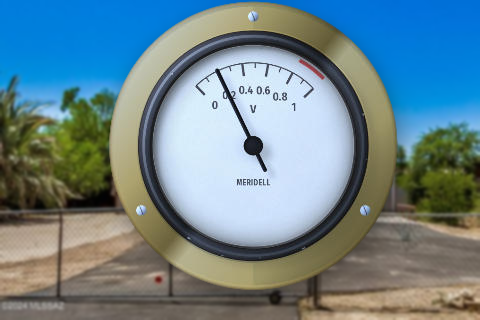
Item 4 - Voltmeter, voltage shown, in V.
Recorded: 0.2 V
